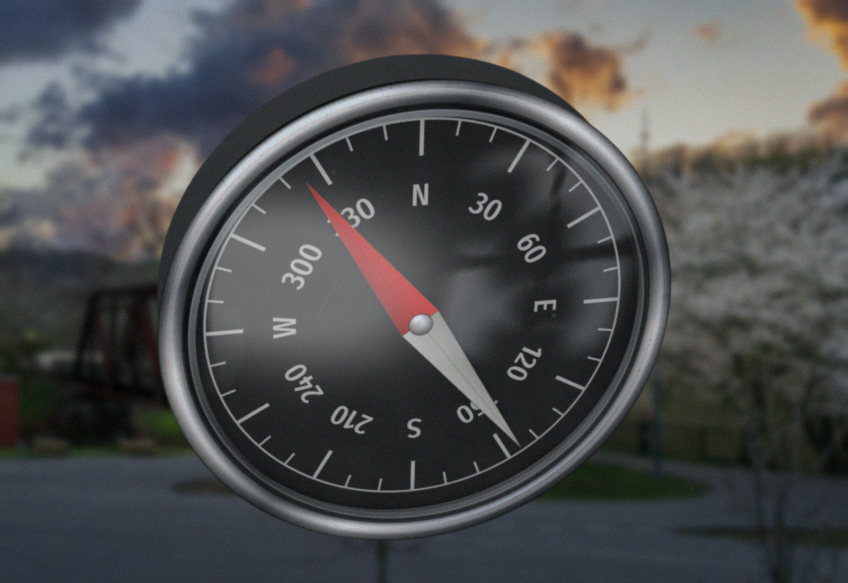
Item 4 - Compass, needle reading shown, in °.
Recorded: 325 °
